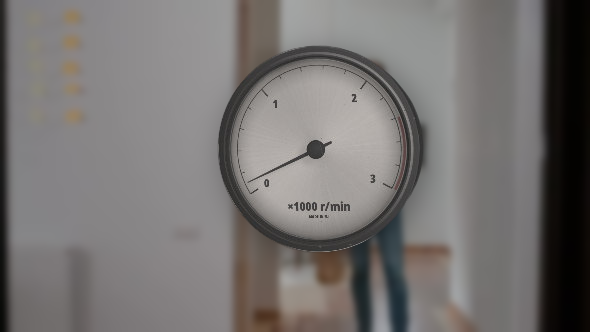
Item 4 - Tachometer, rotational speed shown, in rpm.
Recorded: 100 rpm
